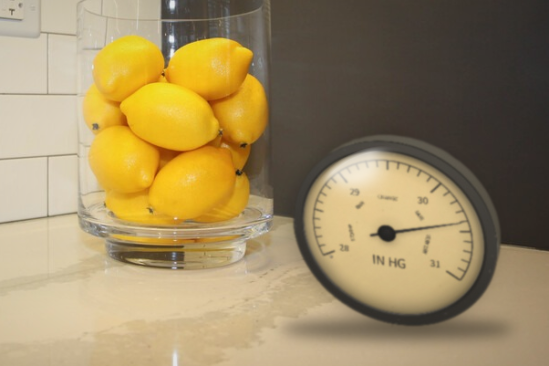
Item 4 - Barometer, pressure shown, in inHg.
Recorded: 30.4 inHg
